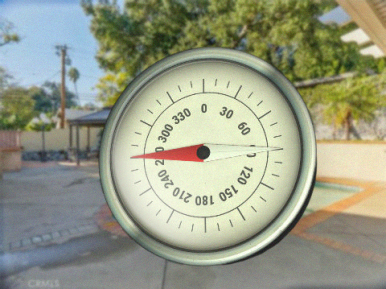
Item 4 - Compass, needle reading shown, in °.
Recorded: 270 °
